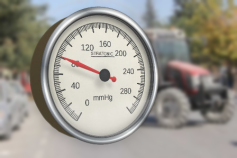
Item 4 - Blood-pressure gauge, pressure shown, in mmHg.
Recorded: 80 mmHg
